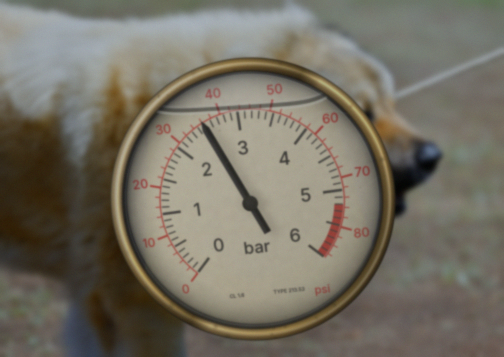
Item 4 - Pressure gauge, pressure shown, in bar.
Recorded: 2.5 bar
